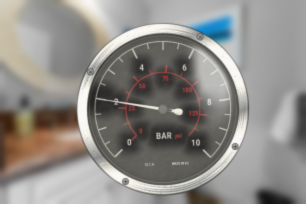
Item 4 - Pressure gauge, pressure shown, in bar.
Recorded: 2 bar
